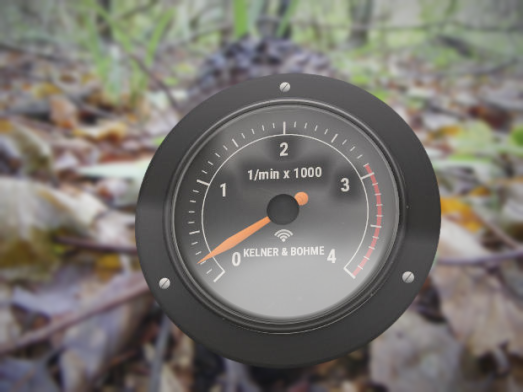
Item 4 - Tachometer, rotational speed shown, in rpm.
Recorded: 200 rpm
